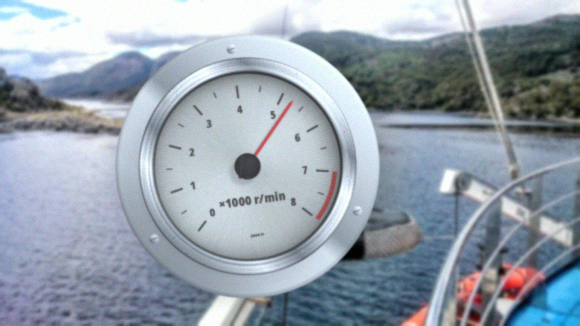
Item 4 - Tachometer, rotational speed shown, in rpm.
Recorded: 5250 rpm
